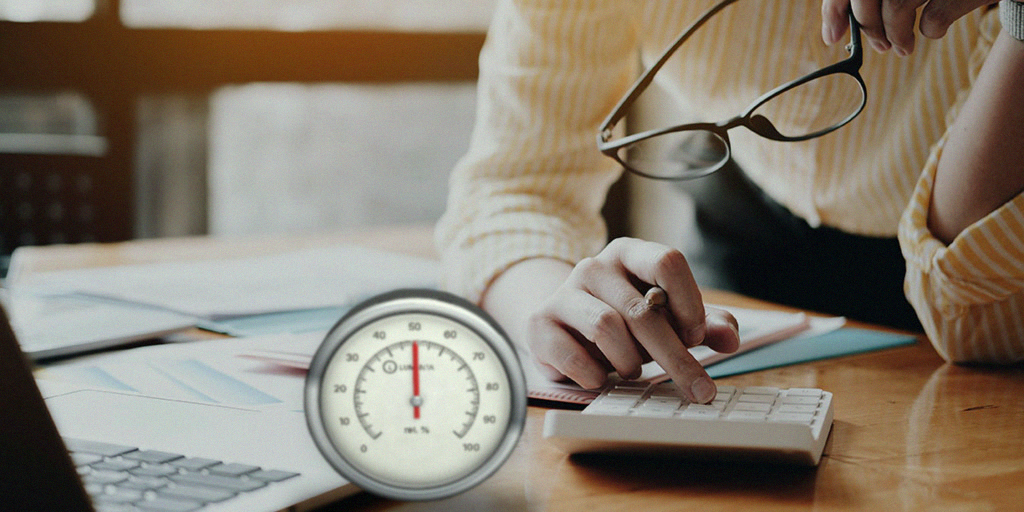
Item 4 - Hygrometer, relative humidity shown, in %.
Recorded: 50 %
